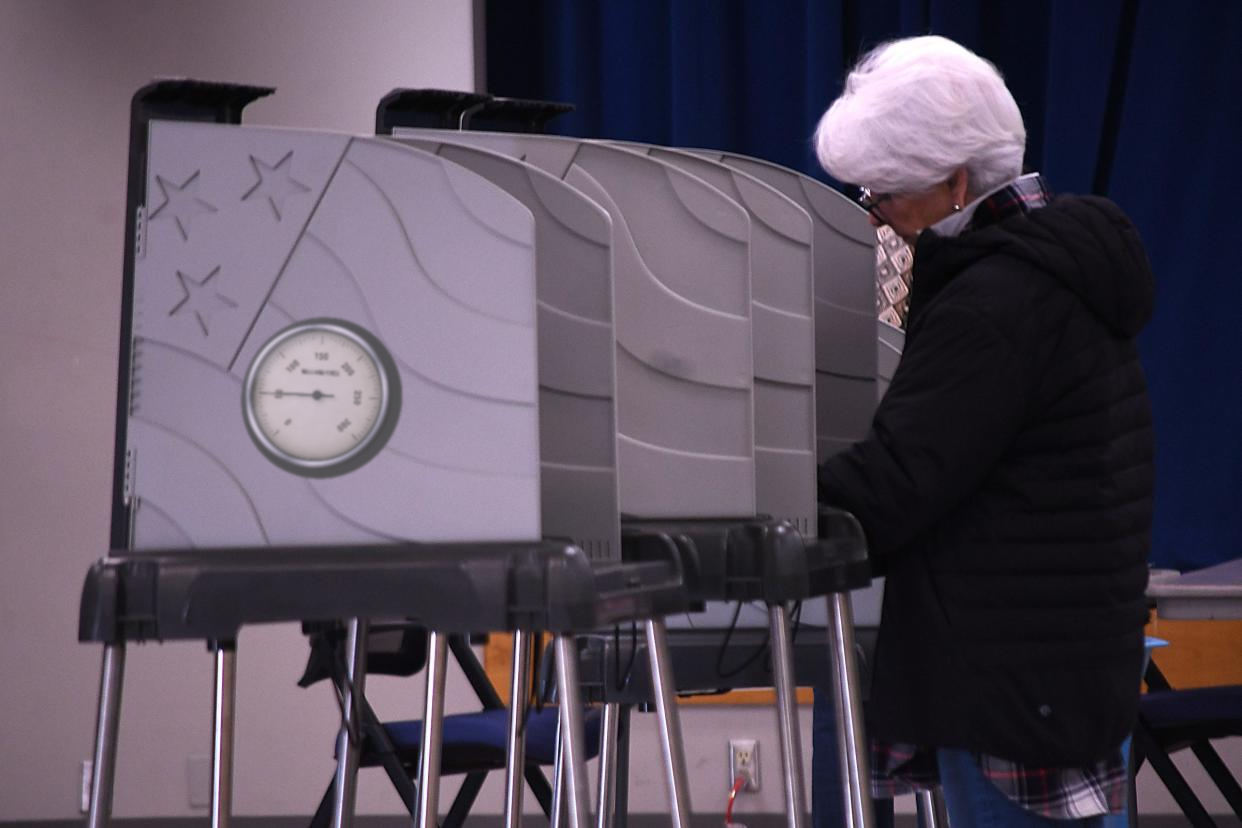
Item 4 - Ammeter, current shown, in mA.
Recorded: 50 mA
